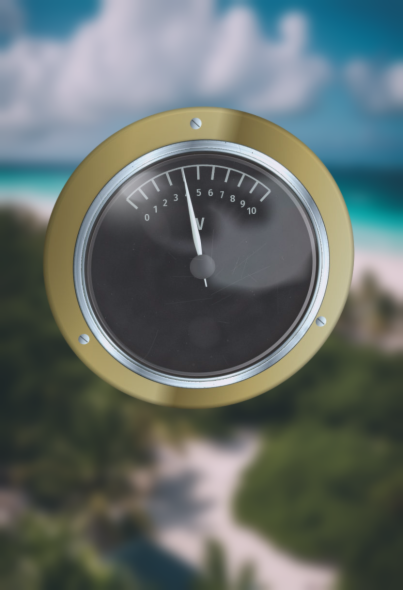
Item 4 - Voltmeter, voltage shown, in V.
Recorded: 4 V
